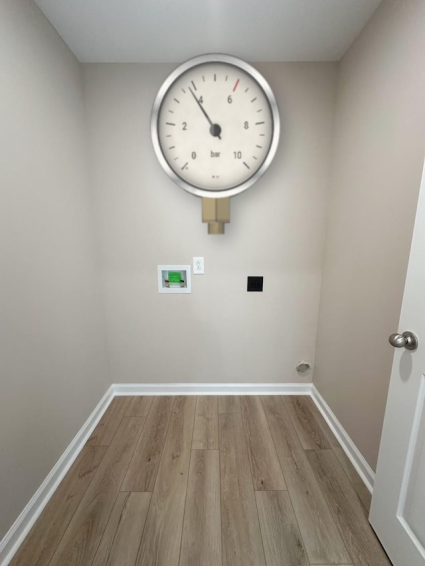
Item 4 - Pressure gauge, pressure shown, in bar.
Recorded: 3.75 bar
